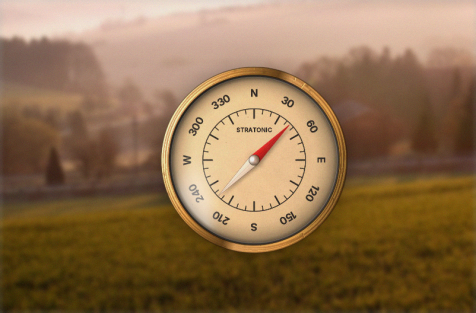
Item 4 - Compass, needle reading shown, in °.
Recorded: 45 °
